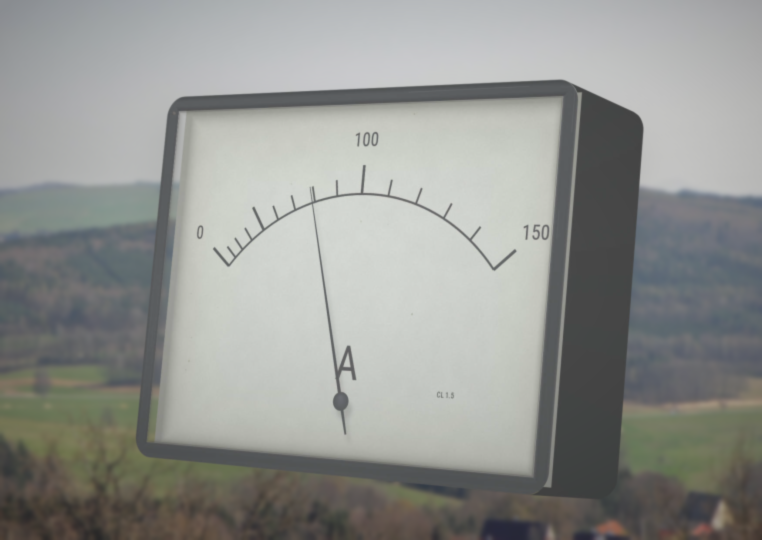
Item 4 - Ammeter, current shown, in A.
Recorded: 80 A
